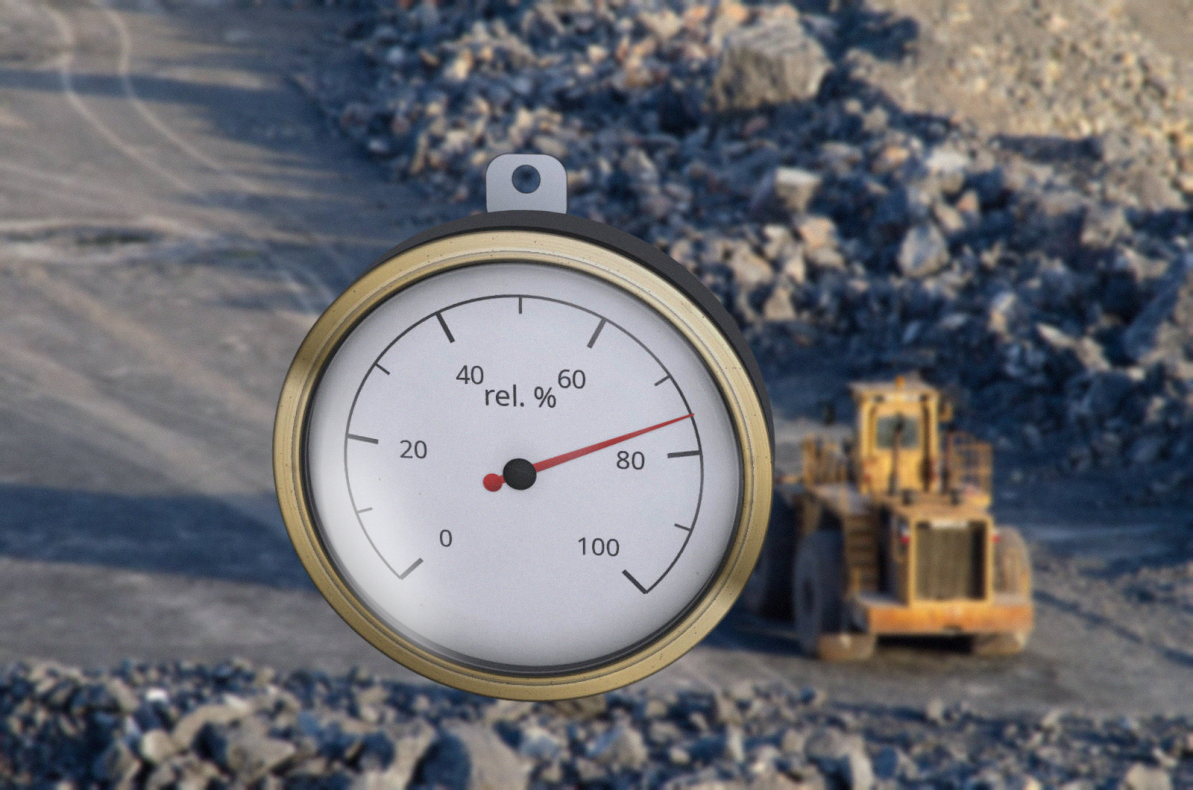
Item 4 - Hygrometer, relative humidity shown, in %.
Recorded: 75 %
